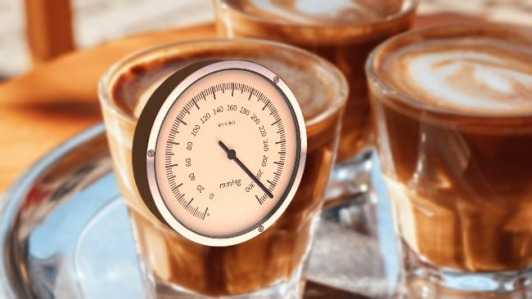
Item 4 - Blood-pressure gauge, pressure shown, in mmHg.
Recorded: 290 mmHg
